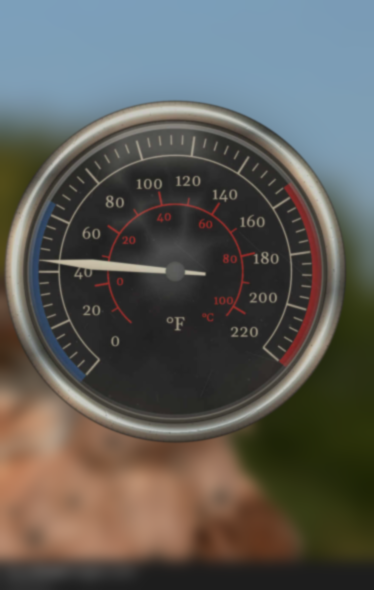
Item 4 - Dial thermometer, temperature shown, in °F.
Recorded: 44 °F
